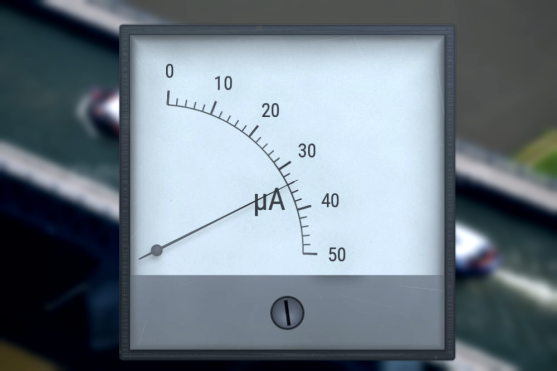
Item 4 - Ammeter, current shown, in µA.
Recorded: 34 µA
